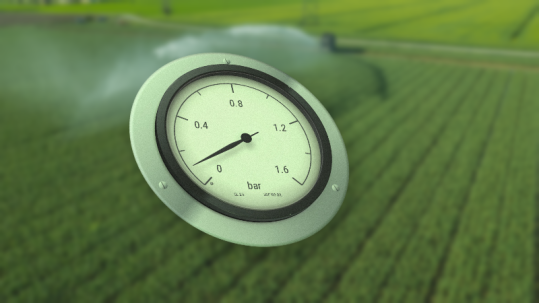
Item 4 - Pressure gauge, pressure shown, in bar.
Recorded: 0.1 bar
